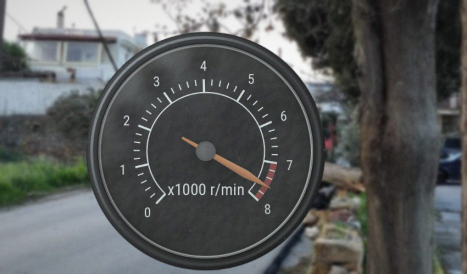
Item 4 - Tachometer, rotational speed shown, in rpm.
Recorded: 7600 rpm
